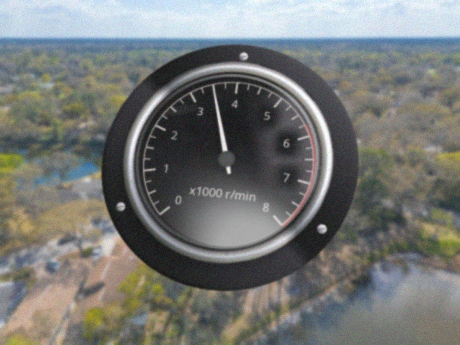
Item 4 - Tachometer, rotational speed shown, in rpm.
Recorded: 3500 rpm
